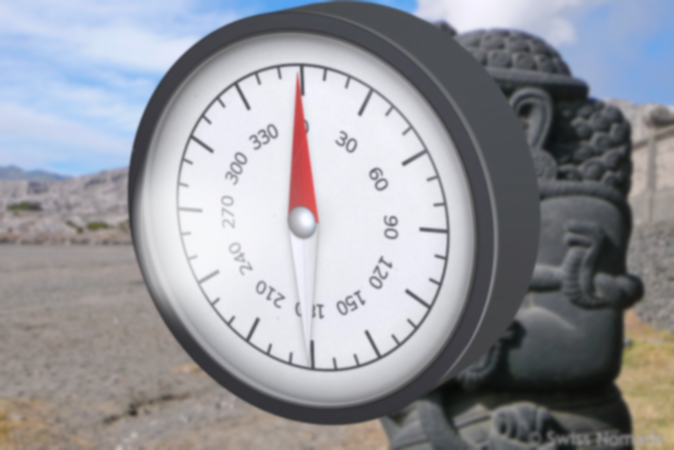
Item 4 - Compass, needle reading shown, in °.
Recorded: 0 °
